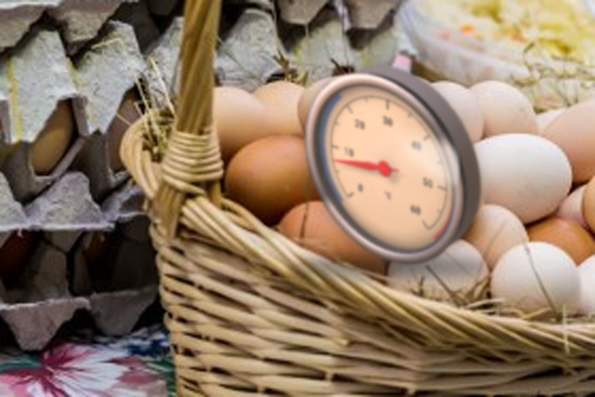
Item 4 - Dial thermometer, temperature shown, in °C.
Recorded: 7.5 °C
